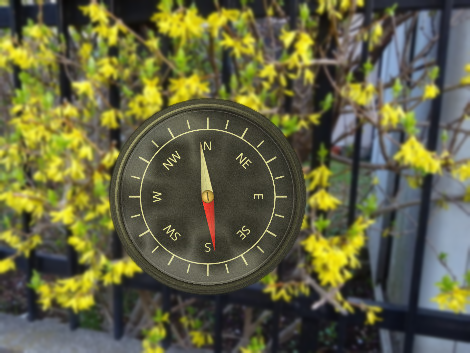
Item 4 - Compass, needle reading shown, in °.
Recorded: 172.5 °
